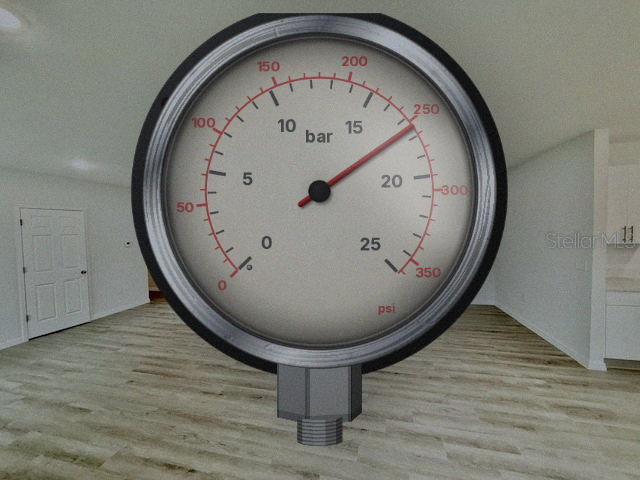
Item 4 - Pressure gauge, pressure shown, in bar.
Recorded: 17.5 bar
